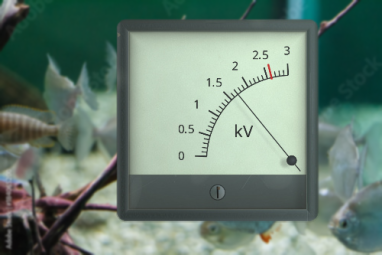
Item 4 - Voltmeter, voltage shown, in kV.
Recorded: 1.7 kV
